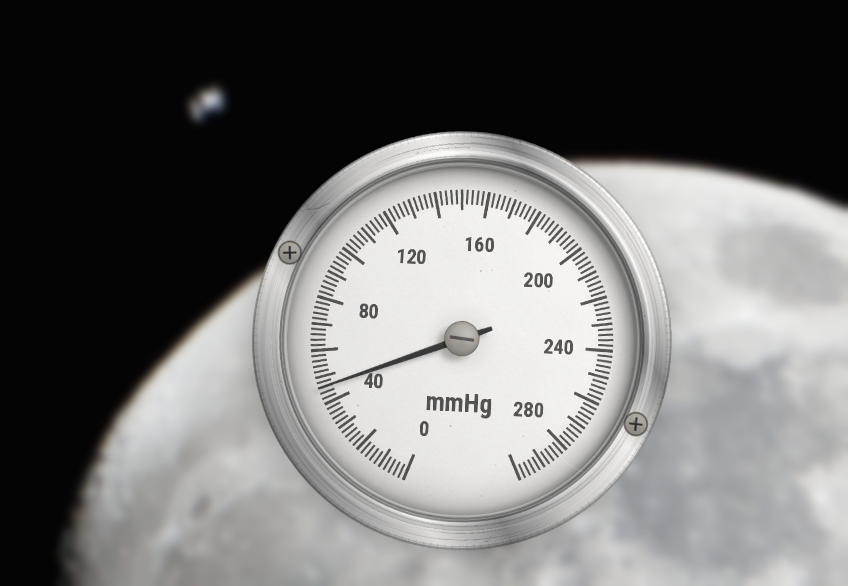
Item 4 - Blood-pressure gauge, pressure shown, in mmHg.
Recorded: 46 mmHg
